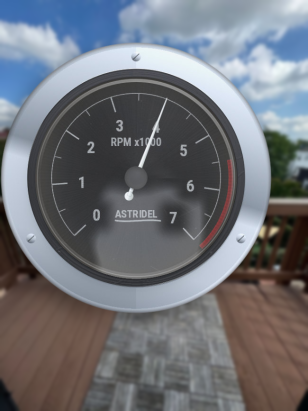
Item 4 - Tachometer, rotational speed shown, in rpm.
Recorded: 4000 rpm
